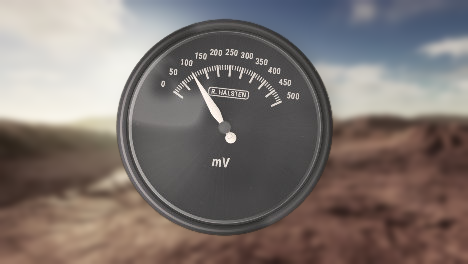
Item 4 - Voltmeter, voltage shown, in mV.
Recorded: 100 mV
